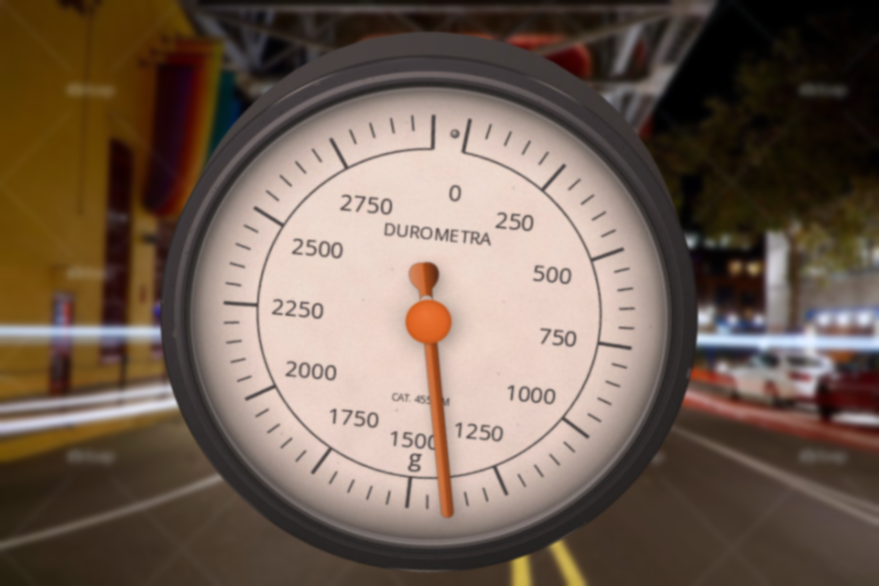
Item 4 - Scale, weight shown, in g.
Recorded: 1400 g
